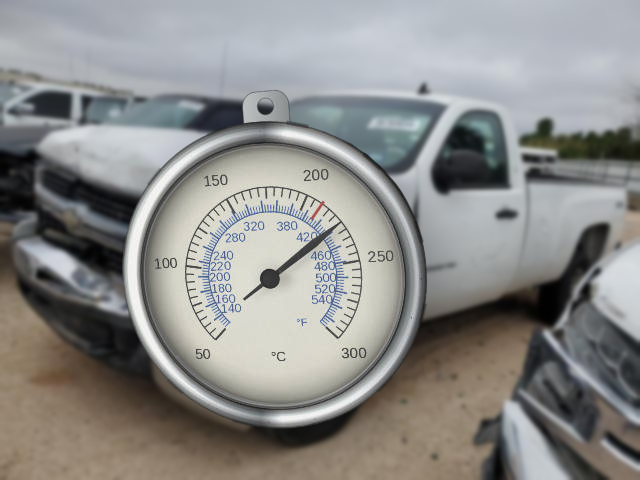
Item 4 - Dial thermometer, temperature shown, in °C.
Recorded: 225 °C
